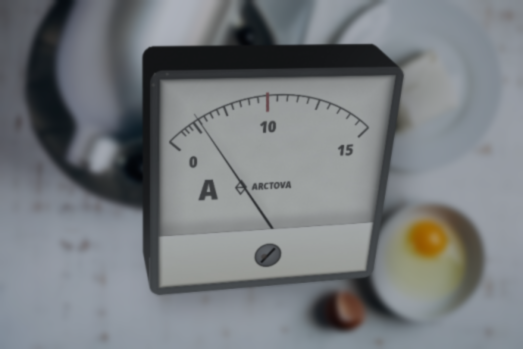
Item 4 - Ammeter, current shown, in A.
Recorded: 5.5 A
